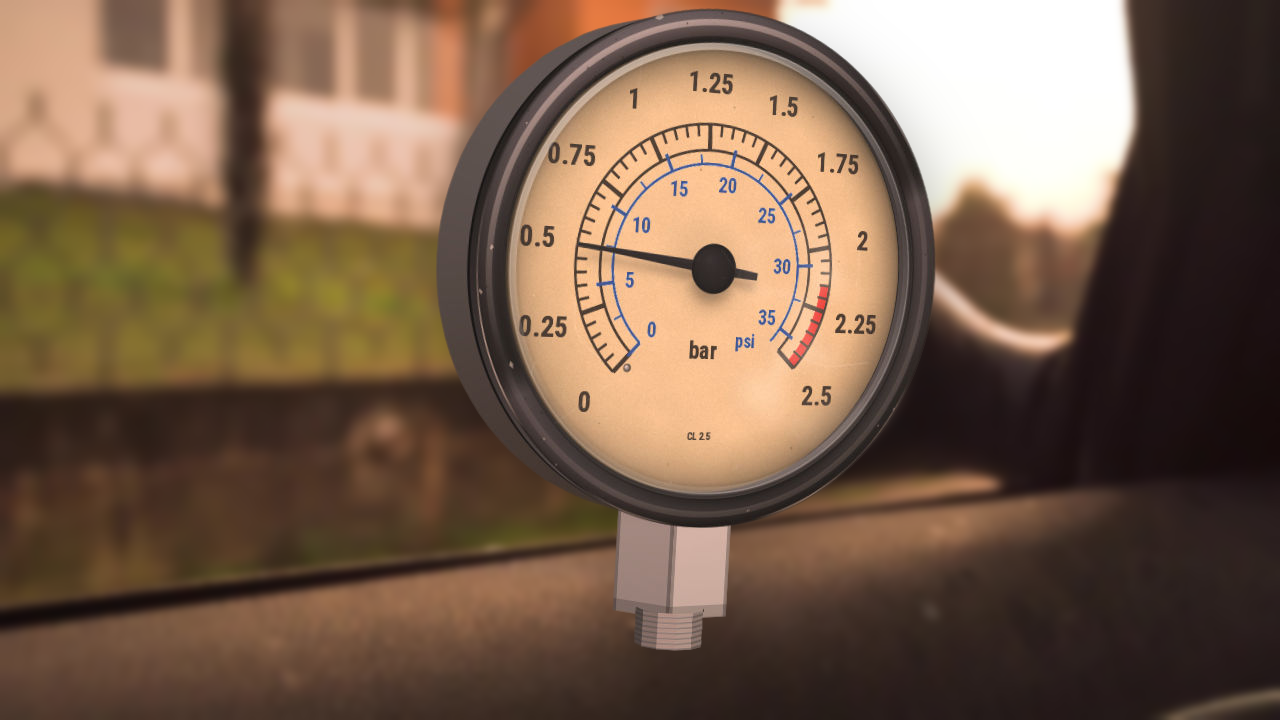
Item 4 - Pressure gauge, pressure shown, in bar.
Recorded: 0.5 bar
